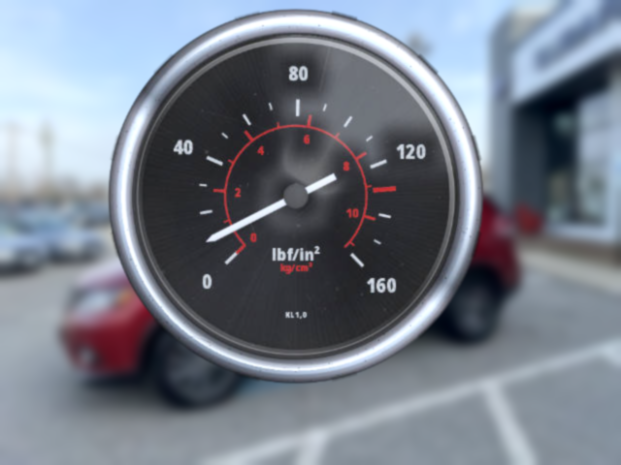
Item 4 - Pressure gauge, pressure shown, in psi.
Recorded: 10 psi
